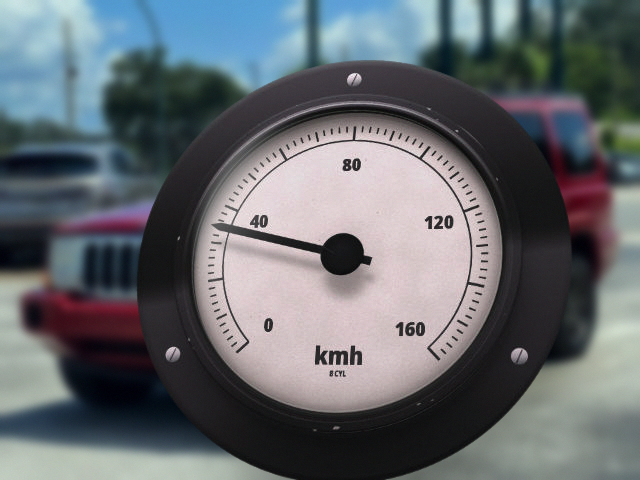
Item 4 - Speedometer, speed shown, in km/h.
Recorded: 34 km/h
